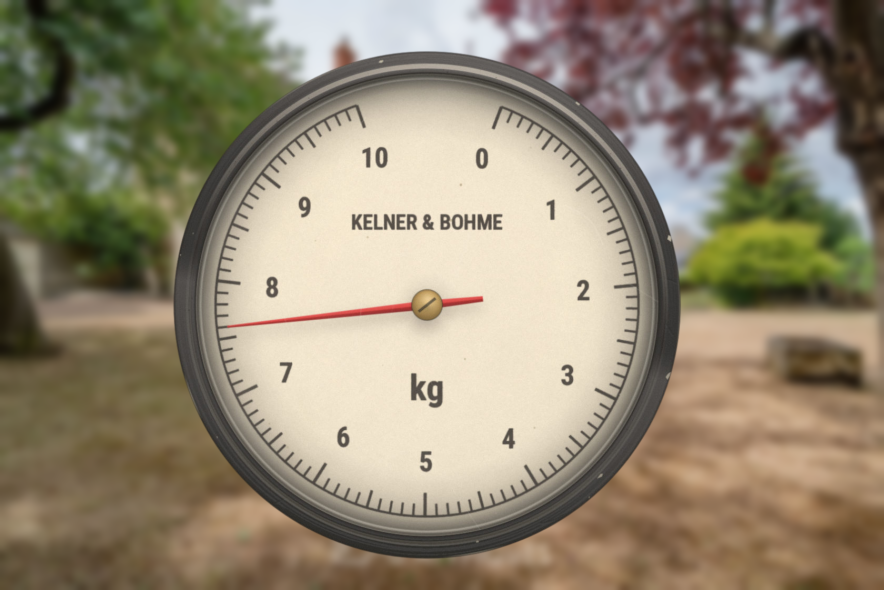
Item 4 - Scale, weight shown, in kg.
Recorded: 7.6 kg
